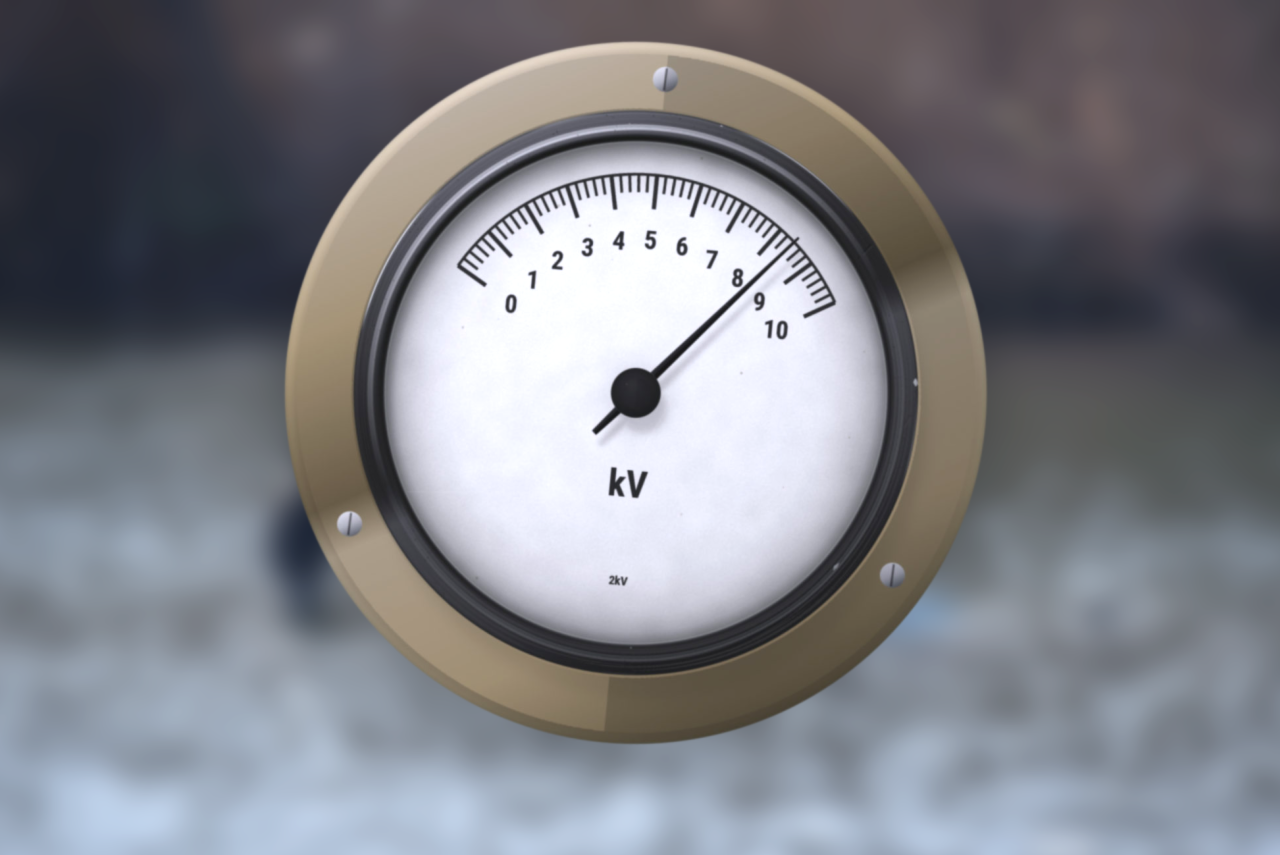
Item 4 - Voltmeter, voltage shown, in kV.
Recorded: 8.4 kV
